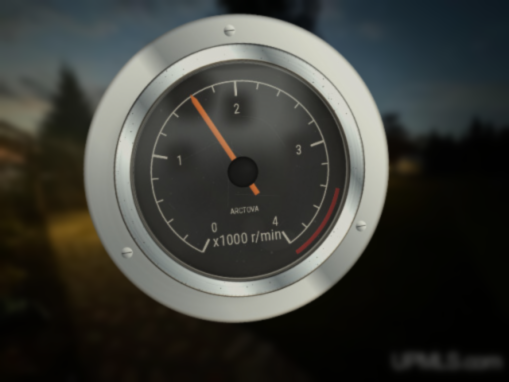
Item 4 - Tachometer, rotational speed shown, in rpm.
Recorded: 1600 rpm
